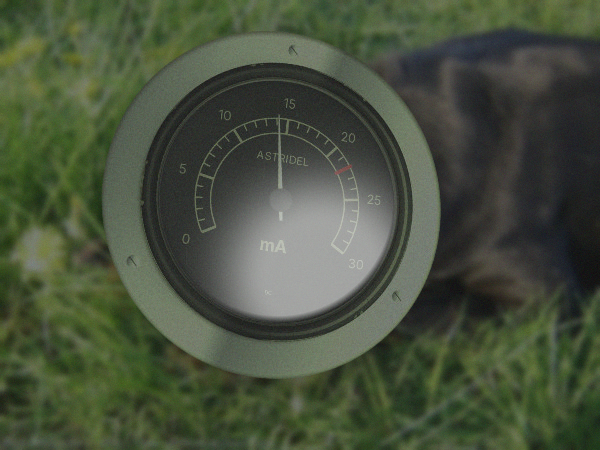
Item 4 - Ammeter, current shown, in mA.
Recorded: 14 mA
